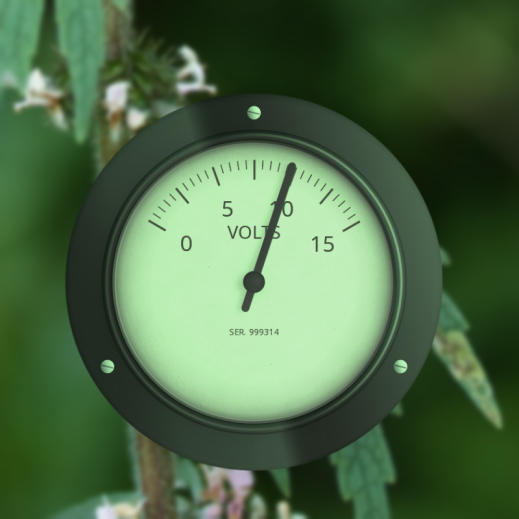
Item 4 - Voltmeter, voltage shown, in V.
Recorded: 9.75 V
